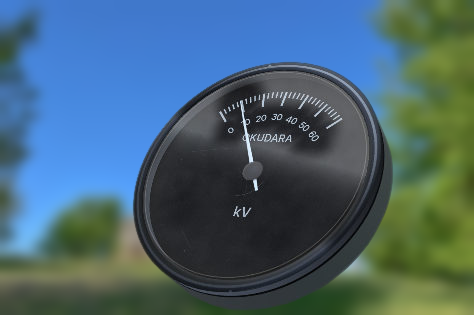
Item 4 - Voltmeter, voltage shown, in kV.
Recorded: 10 kV
